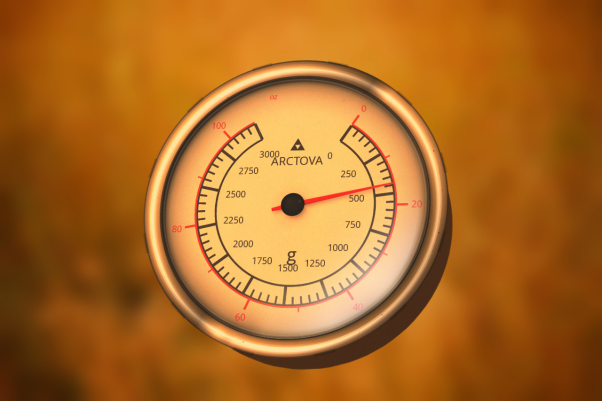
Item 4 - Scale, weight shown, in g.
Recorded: 450 g
